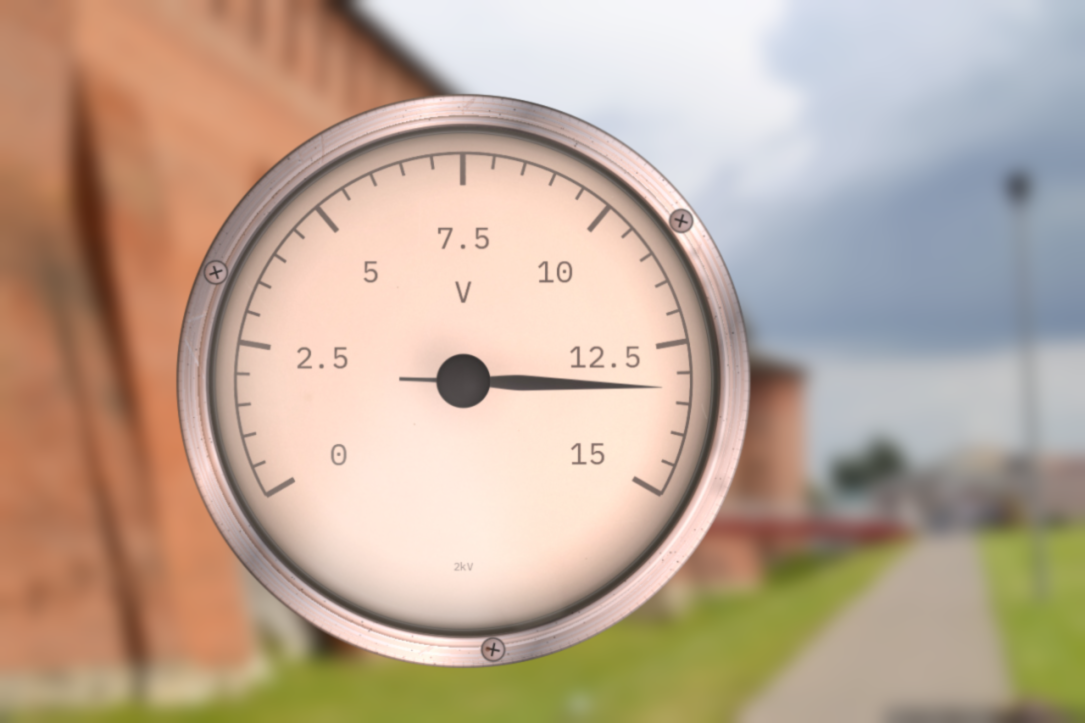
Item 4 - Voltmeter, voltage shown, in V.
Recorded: 13.25 V
